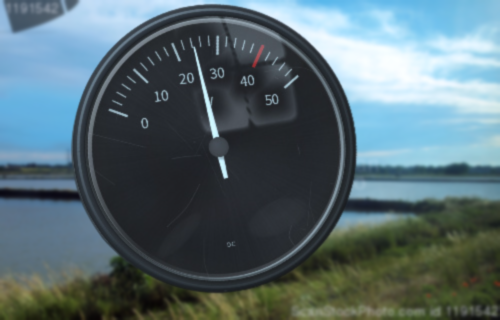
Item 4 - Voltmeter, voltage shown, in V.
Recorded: 24 V
